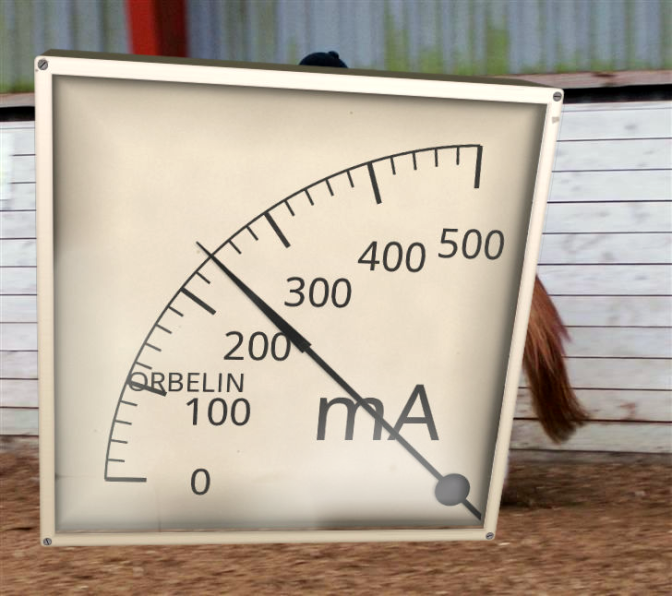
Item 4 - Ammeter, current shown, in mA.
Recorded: 240 mA
